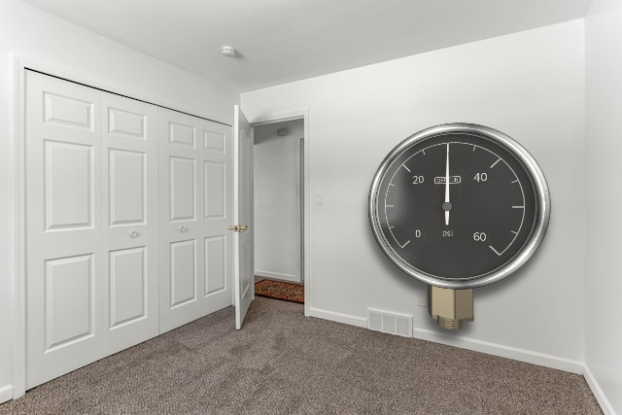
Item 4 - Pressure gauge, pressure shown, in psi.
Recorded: 30 psi
